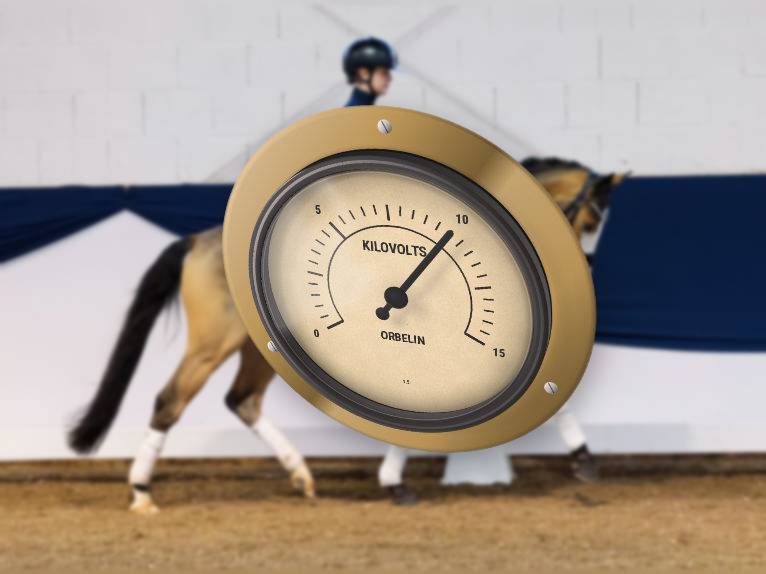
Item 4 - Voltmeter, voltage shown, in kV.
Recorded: 10 kV
